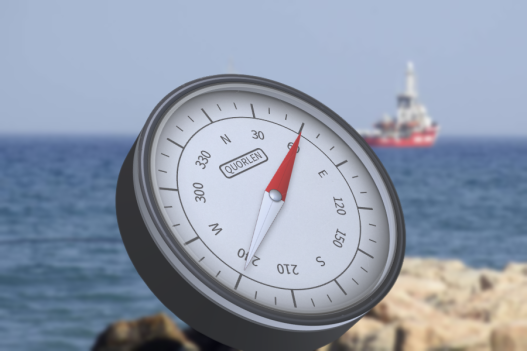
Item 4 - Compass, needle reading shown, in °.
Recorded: 60 °
